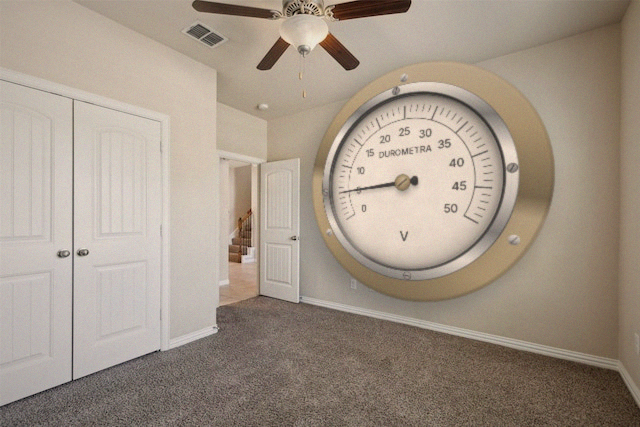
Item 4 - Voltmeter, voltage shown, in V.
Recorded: 5 V
